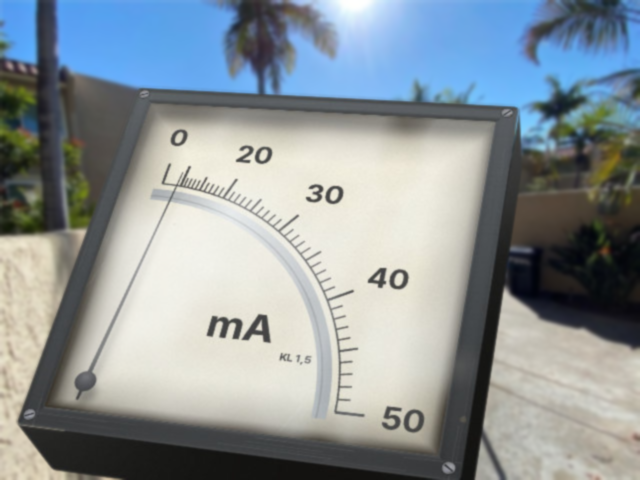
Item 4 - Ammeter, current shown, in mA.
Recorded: 10 mA
